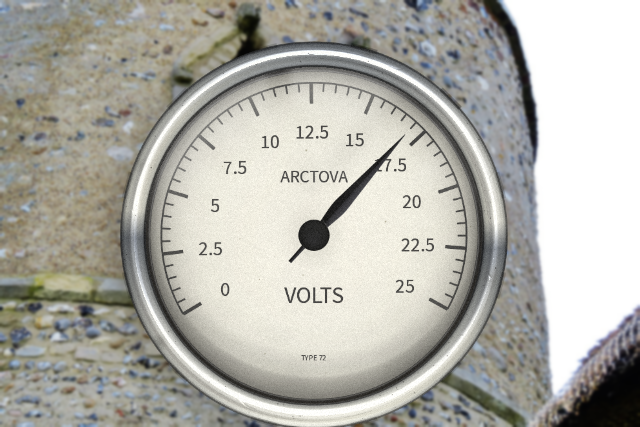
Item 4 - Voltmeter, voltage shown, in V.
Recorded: 17 V
